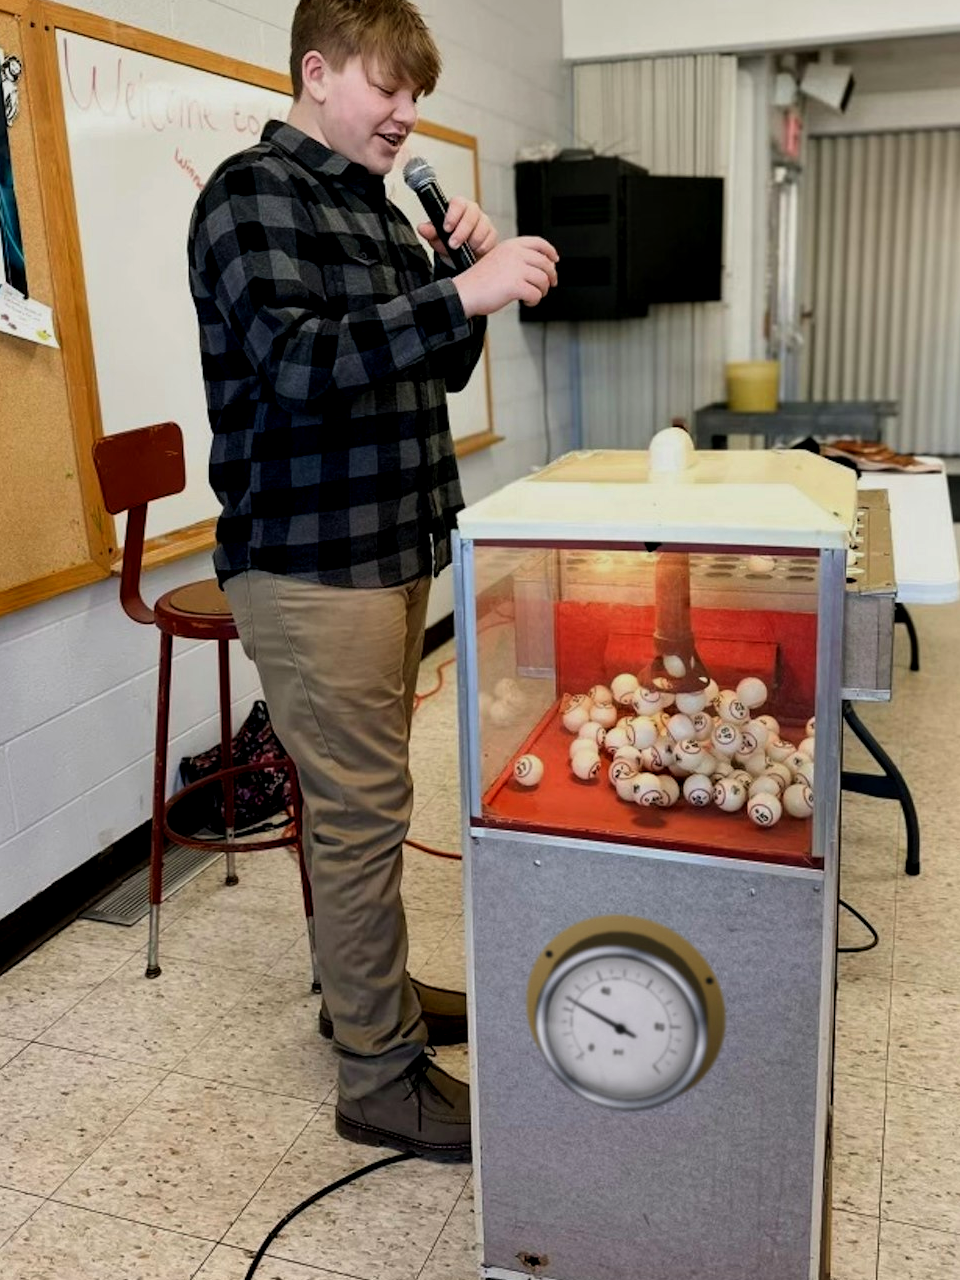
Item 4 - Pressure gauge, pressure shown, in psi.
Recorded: 25 psi
